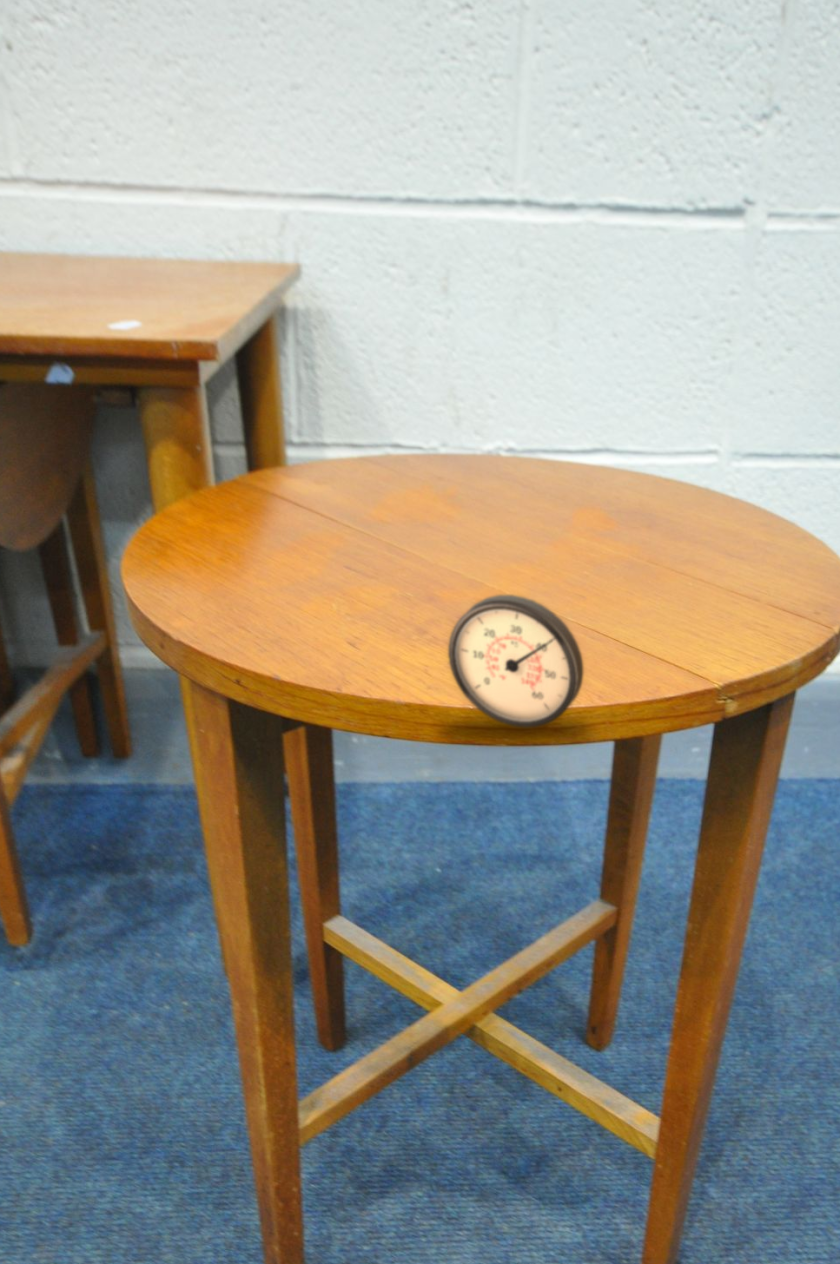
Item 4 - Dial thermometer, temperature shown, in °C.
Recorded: 40 °C
